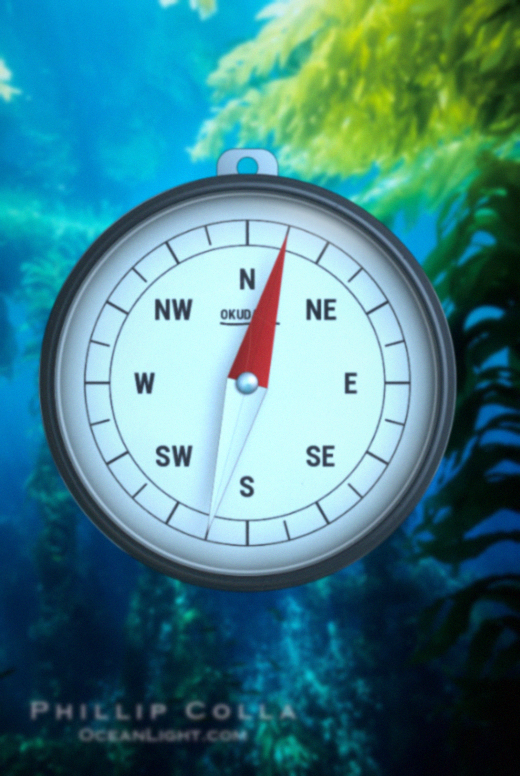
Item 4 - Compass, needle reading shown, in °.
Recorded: 15 °
